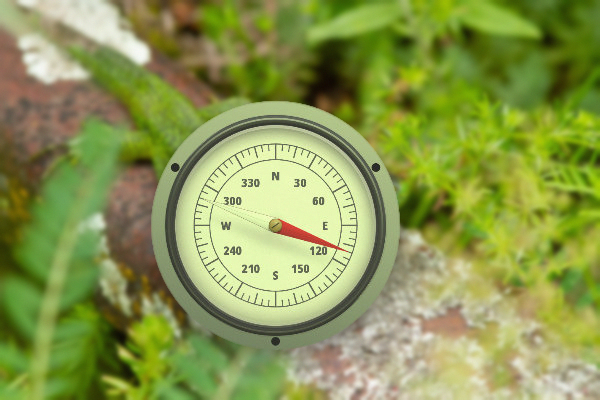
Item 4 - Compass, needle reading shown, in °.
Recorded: 110 °
